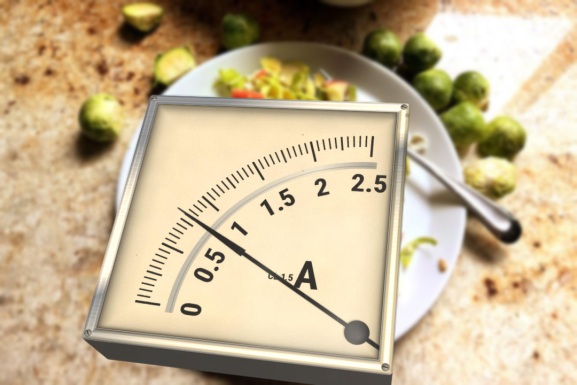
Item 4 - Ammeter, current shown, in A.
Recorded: 0.8 A
